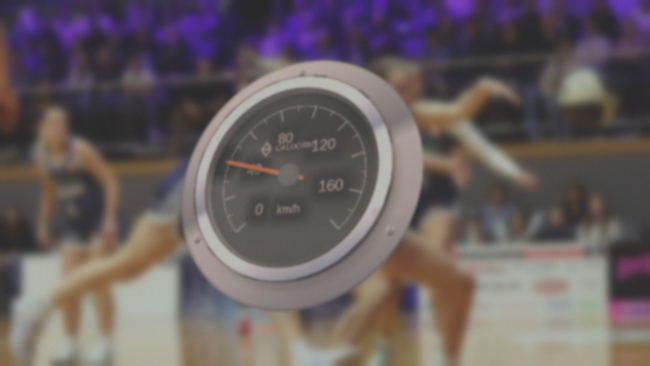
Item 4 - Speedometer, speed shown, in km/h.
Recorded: 40 km/h
